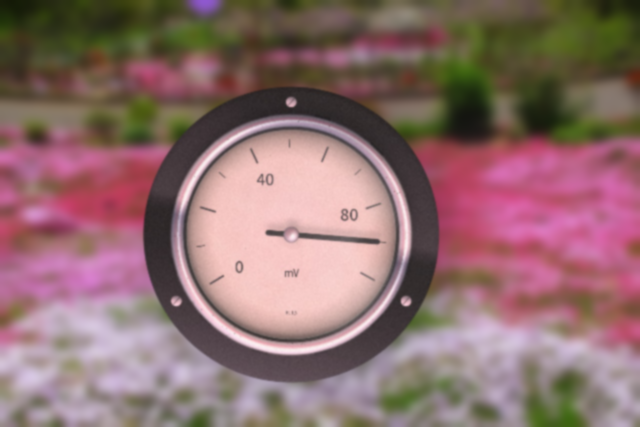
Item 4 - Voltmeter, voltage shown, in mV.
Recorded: 90 mV
